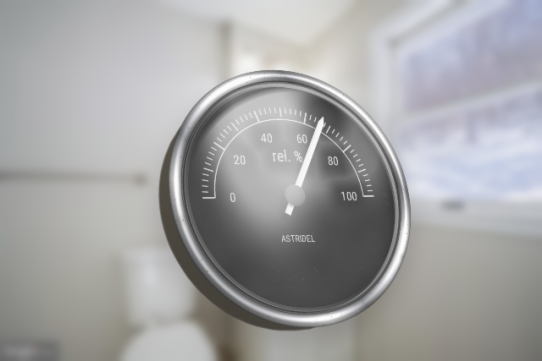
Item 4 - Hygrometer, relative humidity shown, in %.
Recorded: 66 %
